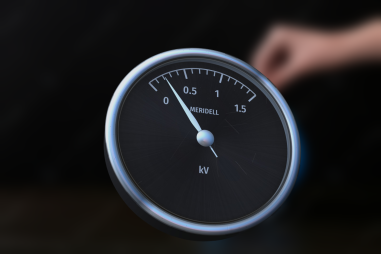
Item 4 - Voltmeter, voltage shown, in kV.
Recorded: 0.2 kV
